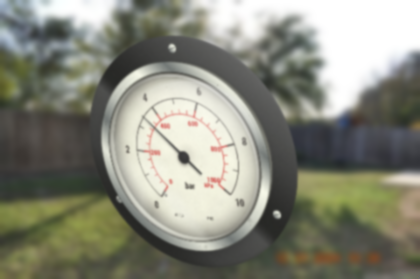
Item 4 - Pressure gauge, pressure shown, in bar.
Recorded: 3.5 bar
